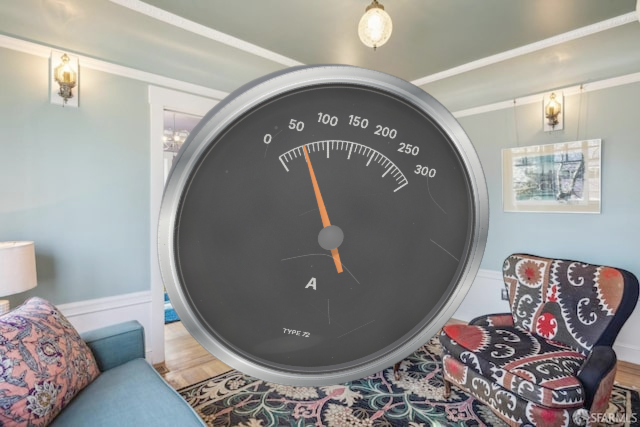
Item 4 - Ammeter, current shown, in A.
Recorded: 50 A
